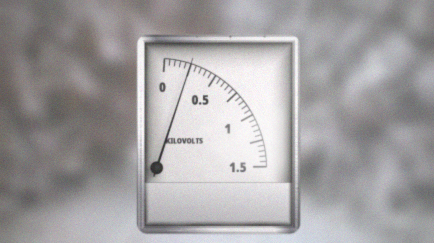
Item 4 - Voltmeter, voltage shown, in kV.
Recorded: 0.25 kV
